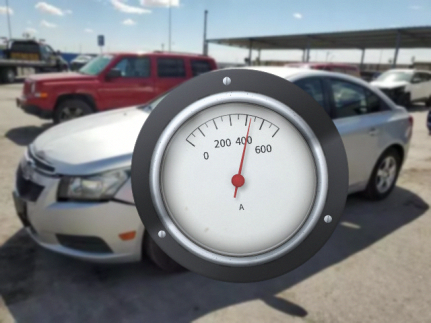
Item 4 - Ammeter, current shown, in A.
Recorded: 425 A
